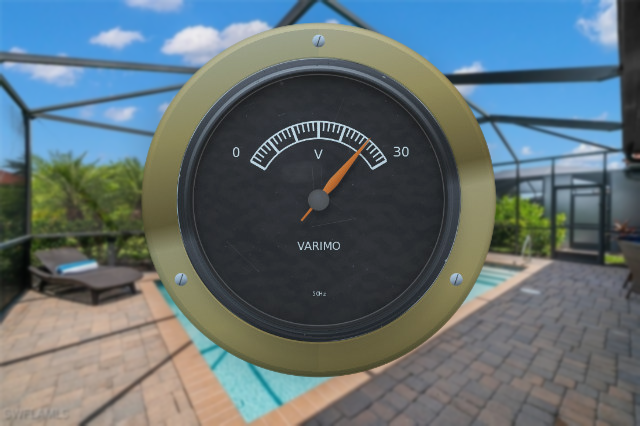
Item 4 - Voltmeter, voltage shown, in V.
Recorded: 25 V
